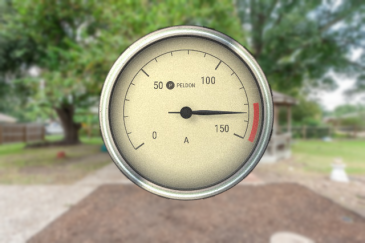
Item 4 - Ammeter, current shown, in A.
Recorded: 135 A
